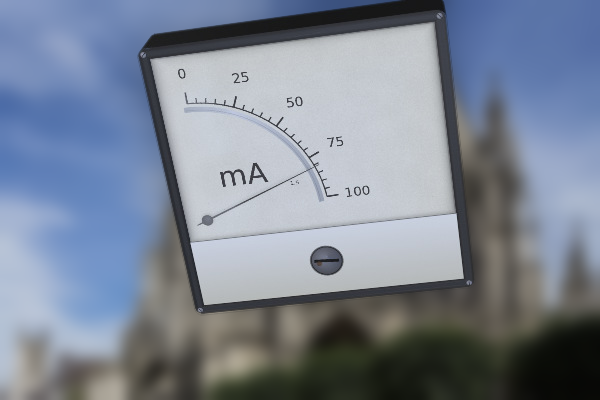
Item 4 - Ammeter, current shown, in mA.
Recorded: 80 mA
